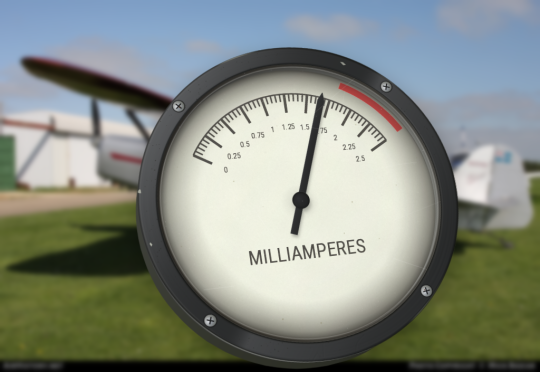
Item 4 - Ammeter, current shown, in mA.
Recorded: 1.65 mA
